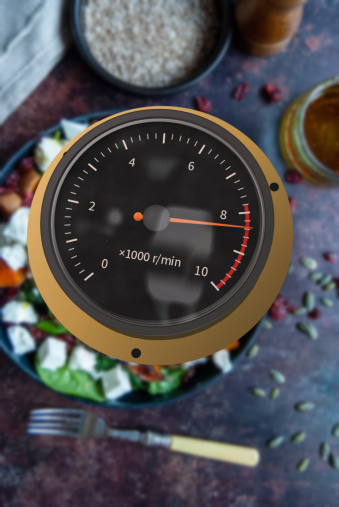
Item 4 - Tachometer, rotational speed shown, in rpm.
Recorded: 8400 rpm
